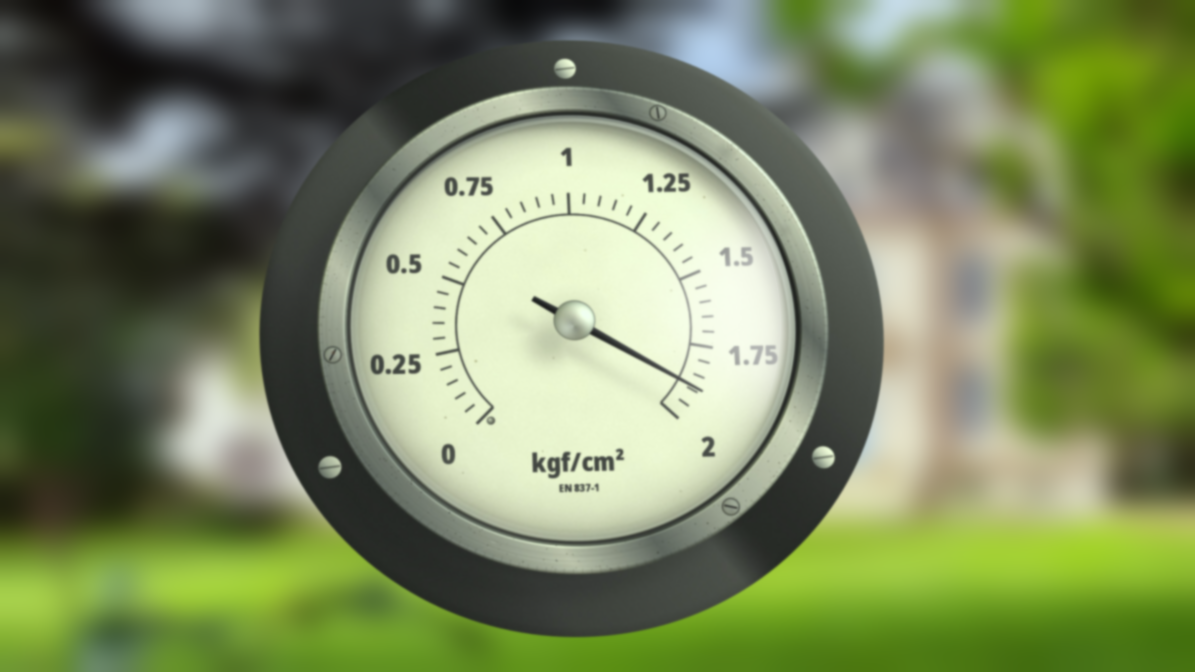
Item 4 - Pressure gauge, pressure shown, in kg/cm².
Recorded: 1.9 kg/cm²
